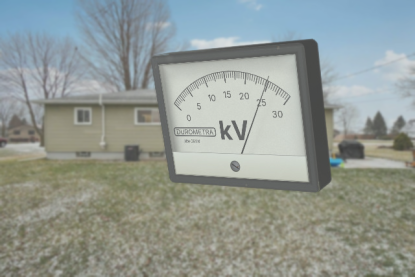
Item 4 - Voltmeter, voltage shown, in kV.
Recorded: 25 kV
